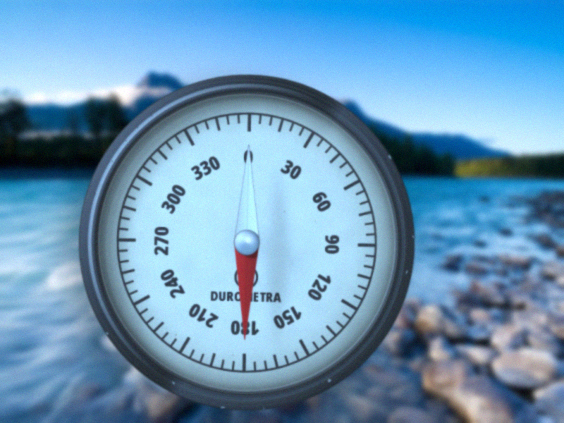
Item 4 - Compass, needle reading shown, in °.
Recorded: 180 °
